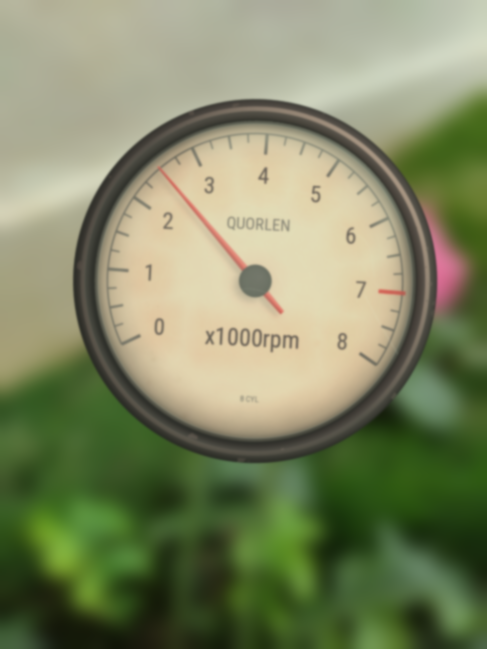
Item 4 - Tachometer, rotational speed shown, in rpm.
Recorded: 2500 rpm
